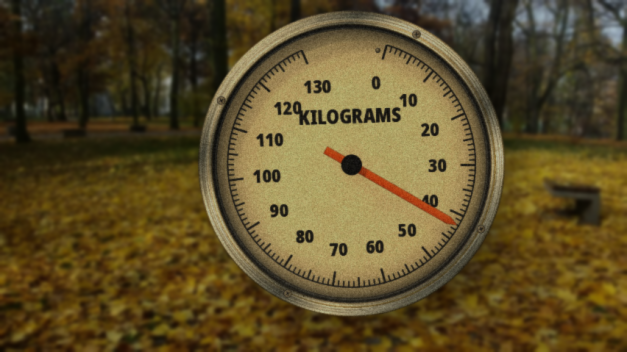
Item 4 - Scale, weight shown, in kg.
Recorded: 42 kg
